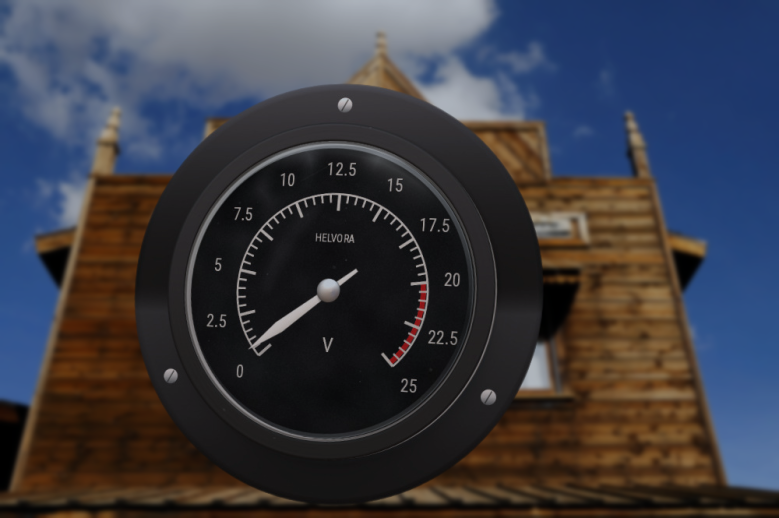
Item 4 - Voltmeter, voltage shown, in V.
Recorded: 0.5 V
